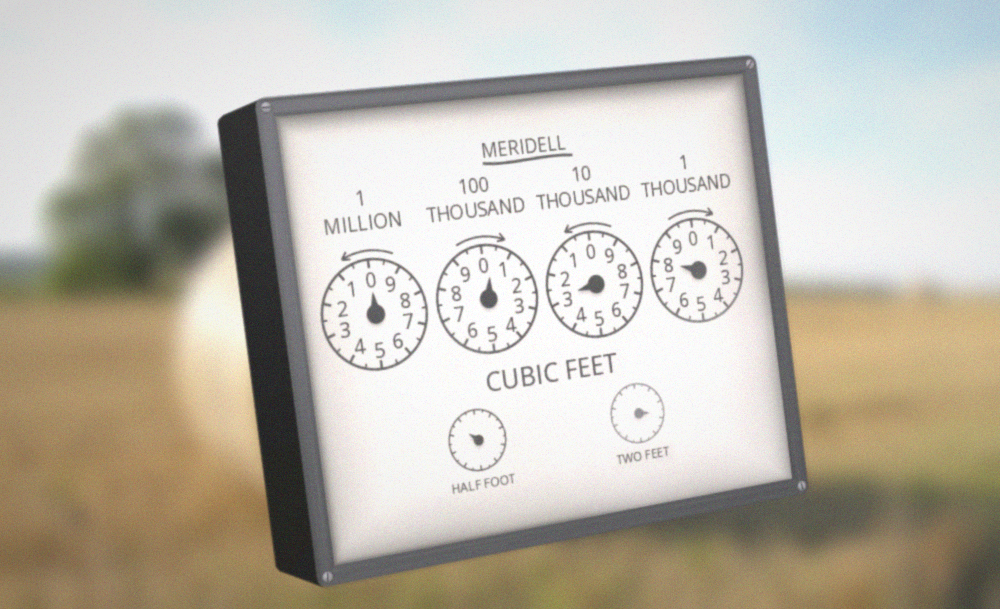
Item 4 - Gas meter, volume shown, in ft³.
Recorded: 2800 ft³
